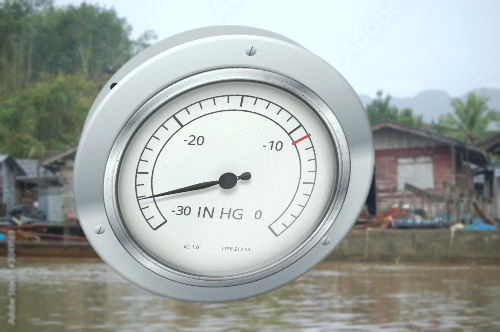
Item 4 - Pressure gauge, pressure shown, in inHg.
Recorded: -27 inHg
